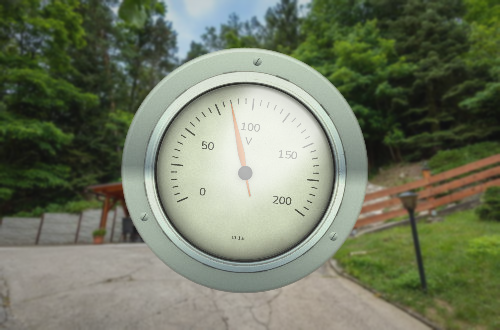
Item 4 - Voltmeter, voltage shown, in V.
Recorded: 85 V
